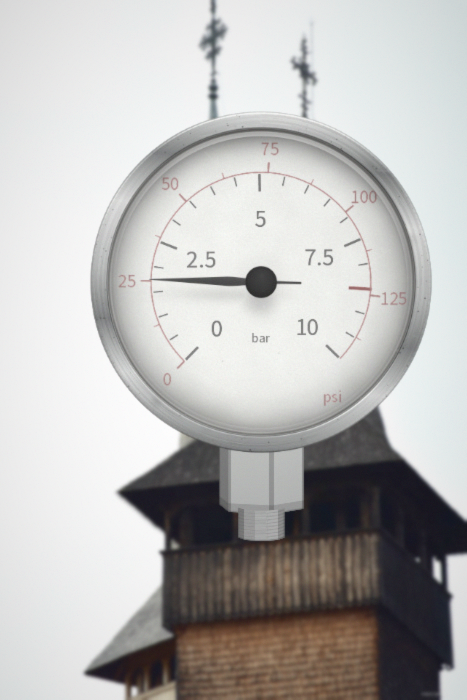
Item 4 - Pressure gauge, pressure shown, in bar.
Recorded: 1.75 bar
